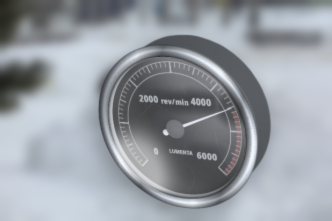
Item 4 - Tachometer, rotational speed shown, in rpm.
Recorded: 4500 rpm
